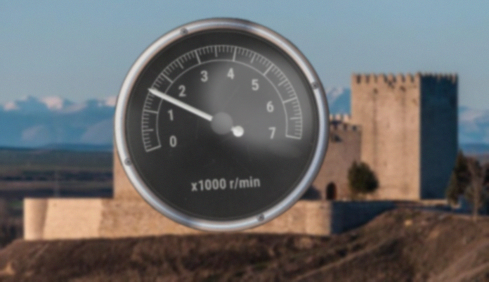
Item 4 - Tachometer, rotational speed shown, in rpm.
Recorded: 1500 rpm
